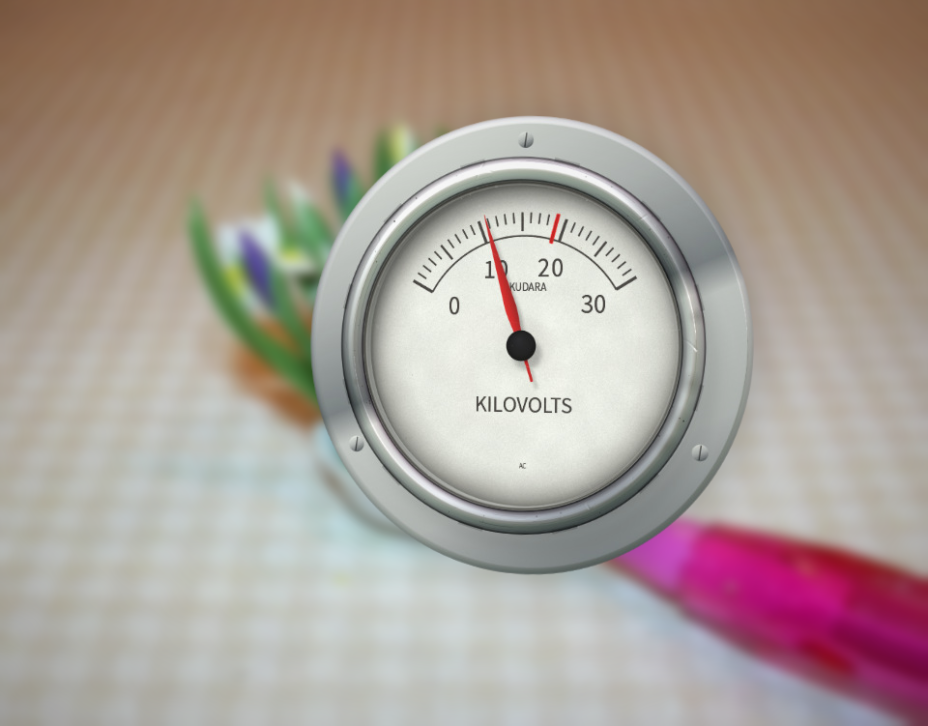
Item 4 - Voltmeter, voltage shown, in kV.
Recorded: 11 kV
